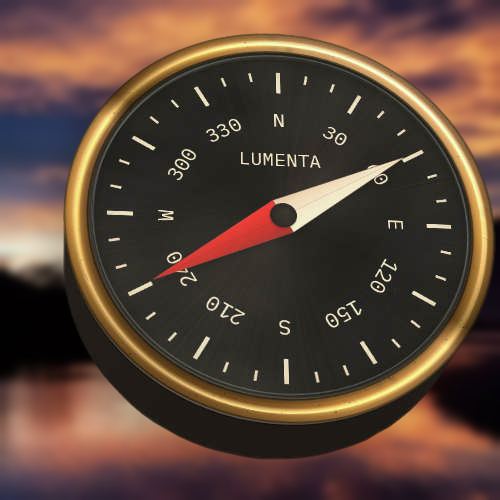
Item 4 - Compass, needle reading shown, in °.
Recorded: 240 °
